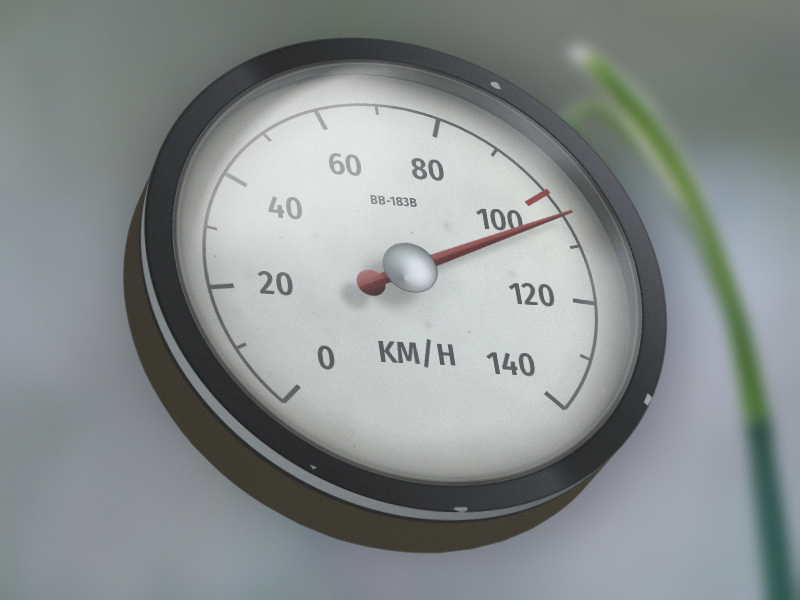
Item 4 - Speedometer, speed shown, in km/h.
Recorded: 105 km/h
